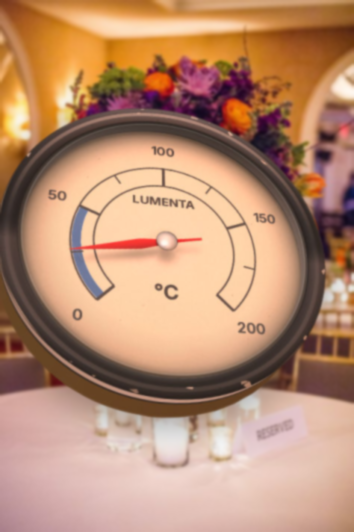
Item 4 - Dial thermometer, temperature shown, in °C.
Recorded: 25 °C
